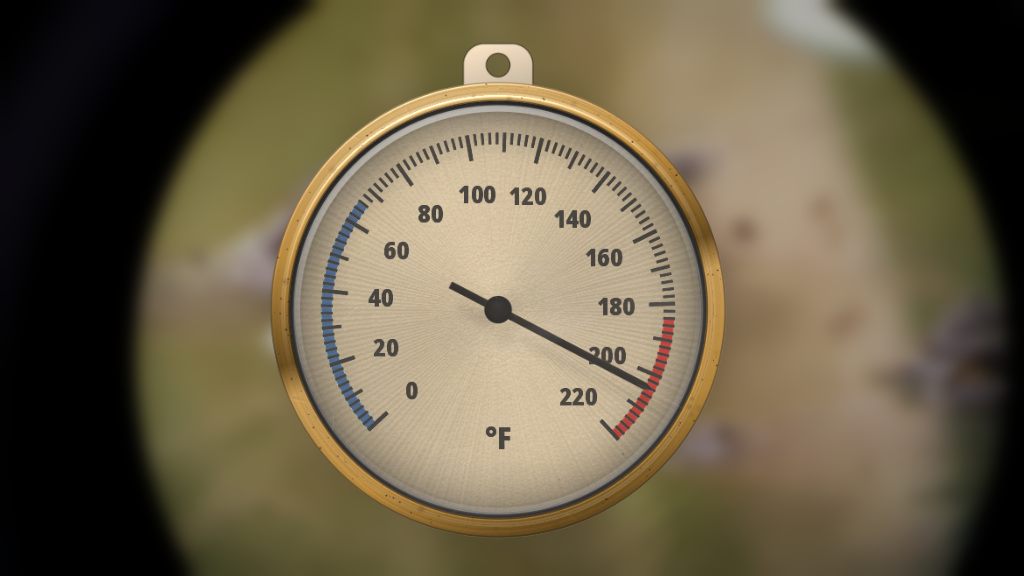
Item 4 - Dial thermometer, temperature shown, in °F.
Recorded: 204 °F
